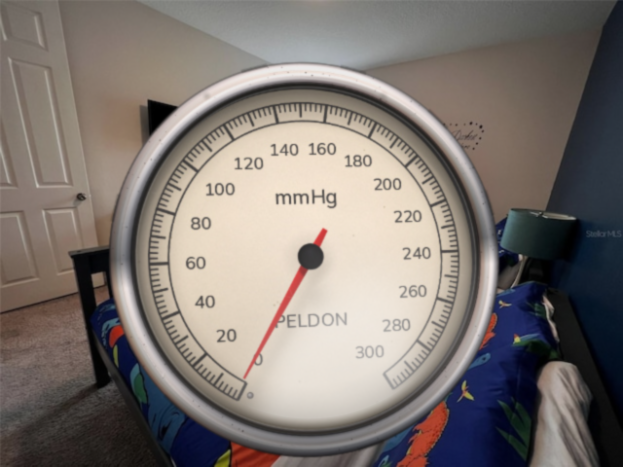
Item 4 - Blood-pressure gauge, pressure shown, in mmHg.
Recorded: 2 mmHg
